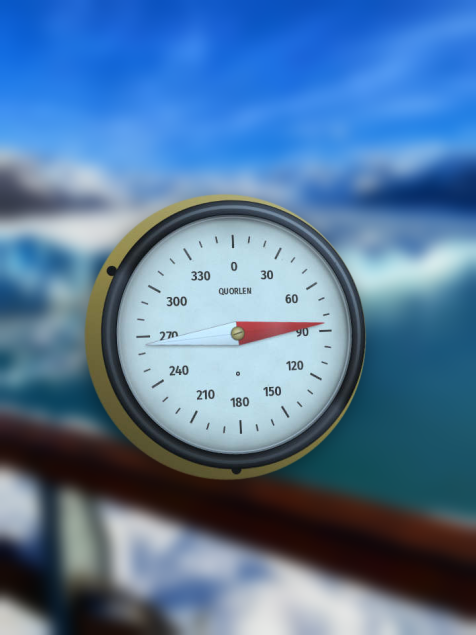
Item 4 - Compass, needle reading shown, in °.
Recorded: 85 °
